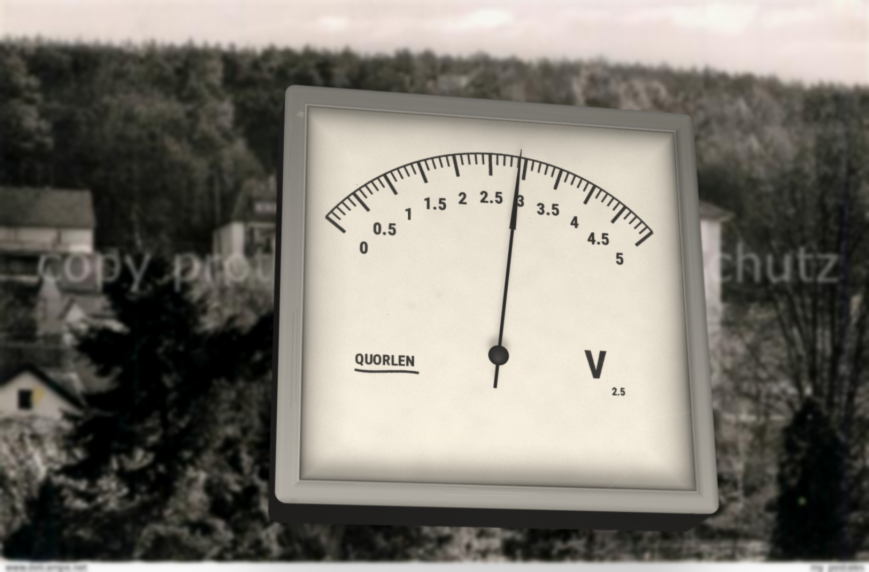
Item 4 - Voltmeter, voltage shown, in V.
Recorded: 2.9 V
